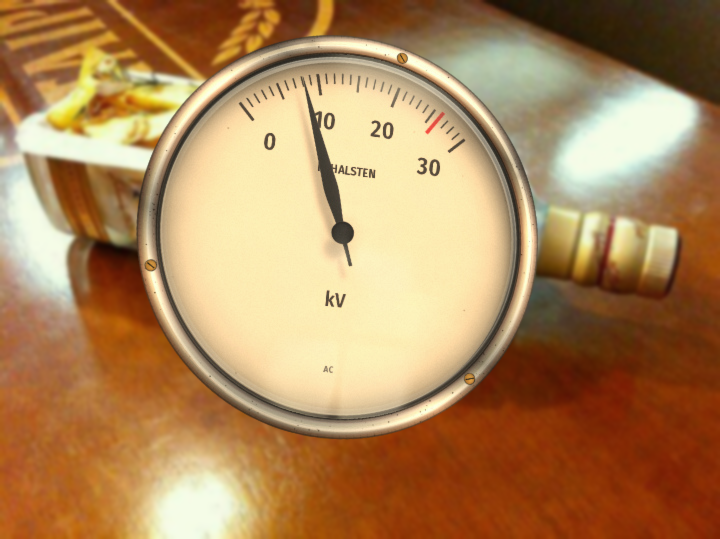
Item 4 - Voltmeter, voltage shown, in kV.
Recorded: 8 kV
